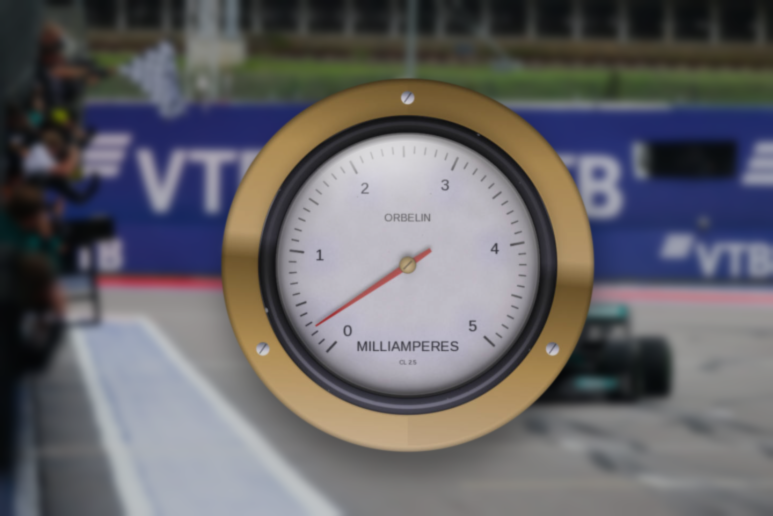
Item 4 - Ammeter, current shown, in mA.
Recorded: 0.25 mA
